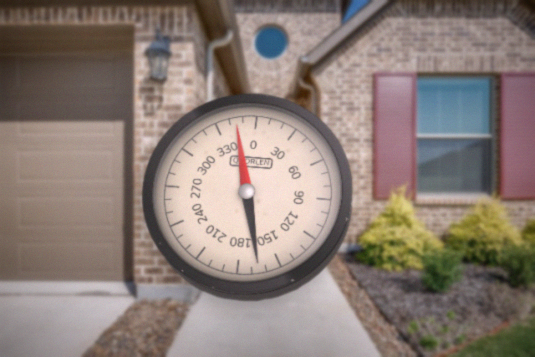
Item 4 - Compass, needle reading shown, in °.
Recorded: 345 °
